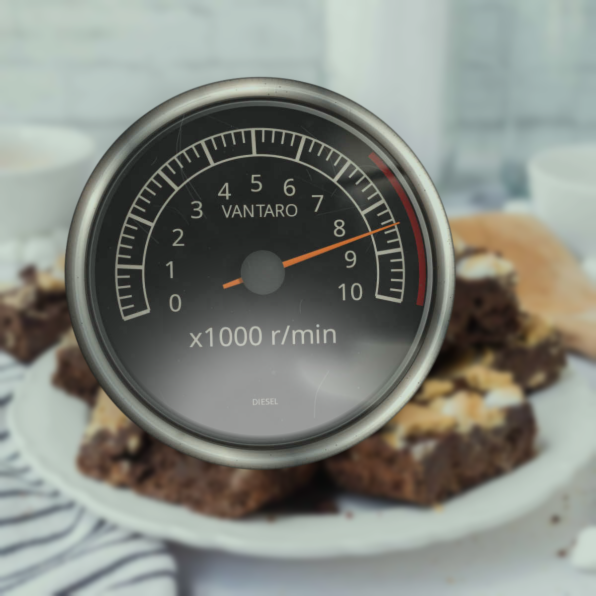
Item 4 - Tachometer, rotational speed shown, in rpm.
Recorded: 8500 rpm
